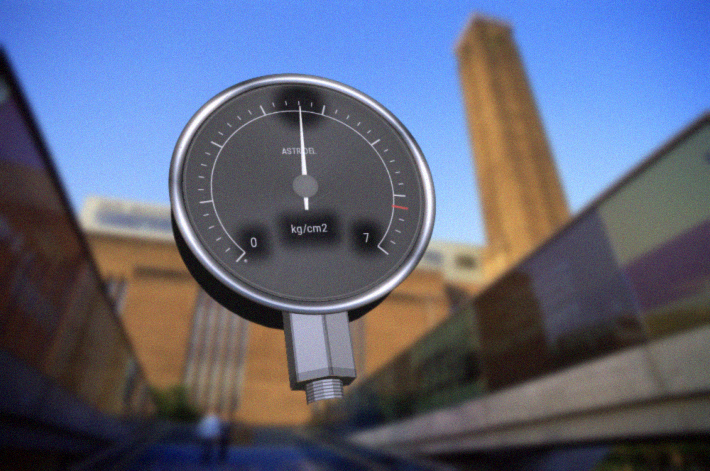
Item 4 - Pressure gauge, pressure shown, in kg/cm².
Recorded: 3.6 kg/cm²
